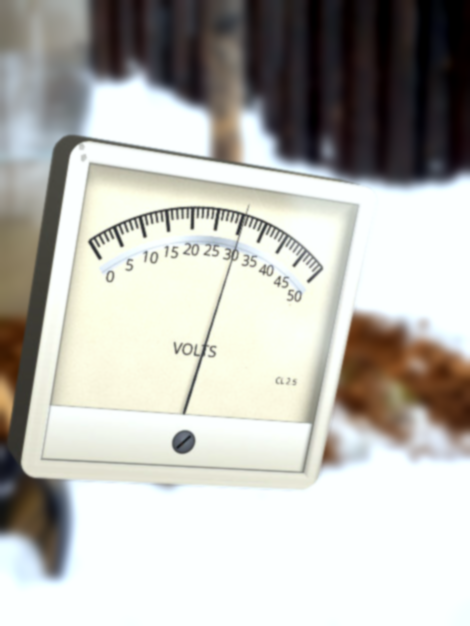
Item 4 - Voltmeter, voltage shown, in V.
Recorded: 30 V
